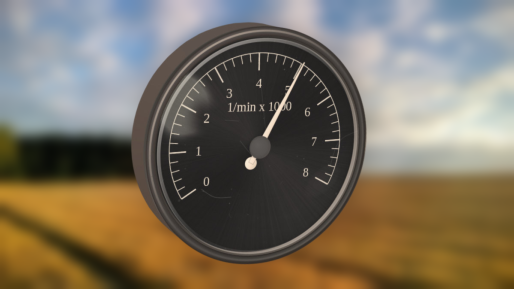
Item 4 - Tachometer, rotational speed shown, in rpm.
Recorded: 5000 rpm
